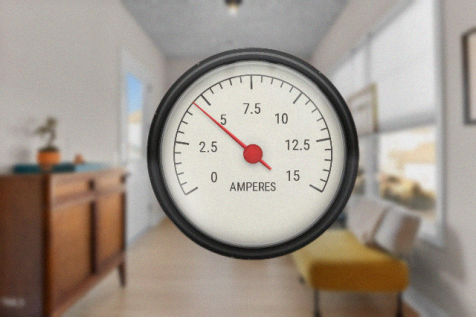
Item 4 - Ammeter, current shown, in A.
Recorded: 4.5 A
